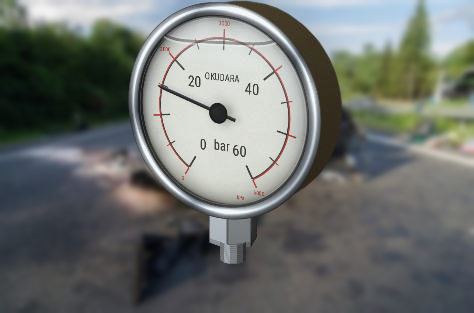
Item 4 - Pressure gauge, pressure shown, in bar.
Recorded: 15 bar
